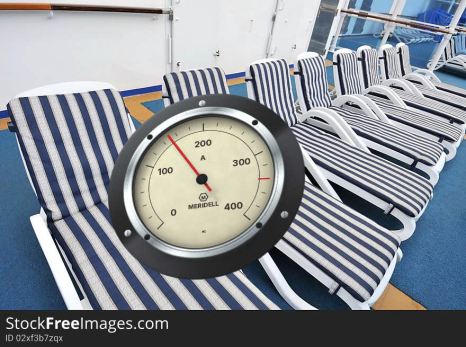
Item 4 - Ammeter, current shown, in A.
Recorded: 150 A
